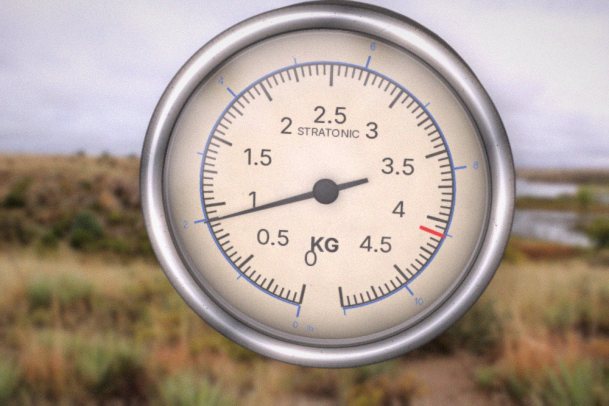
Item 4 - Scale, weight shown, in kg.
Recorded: 0.9 kg
